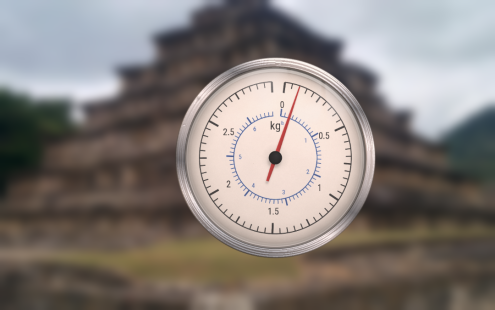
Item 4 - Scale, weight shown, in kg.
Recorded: 0.1 kg
